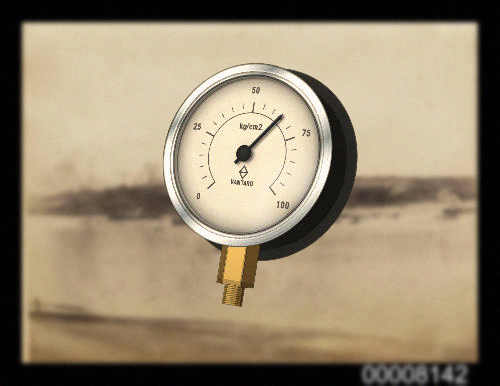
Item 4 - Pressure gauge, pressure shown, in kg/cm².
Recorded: 65 kg/cm²
